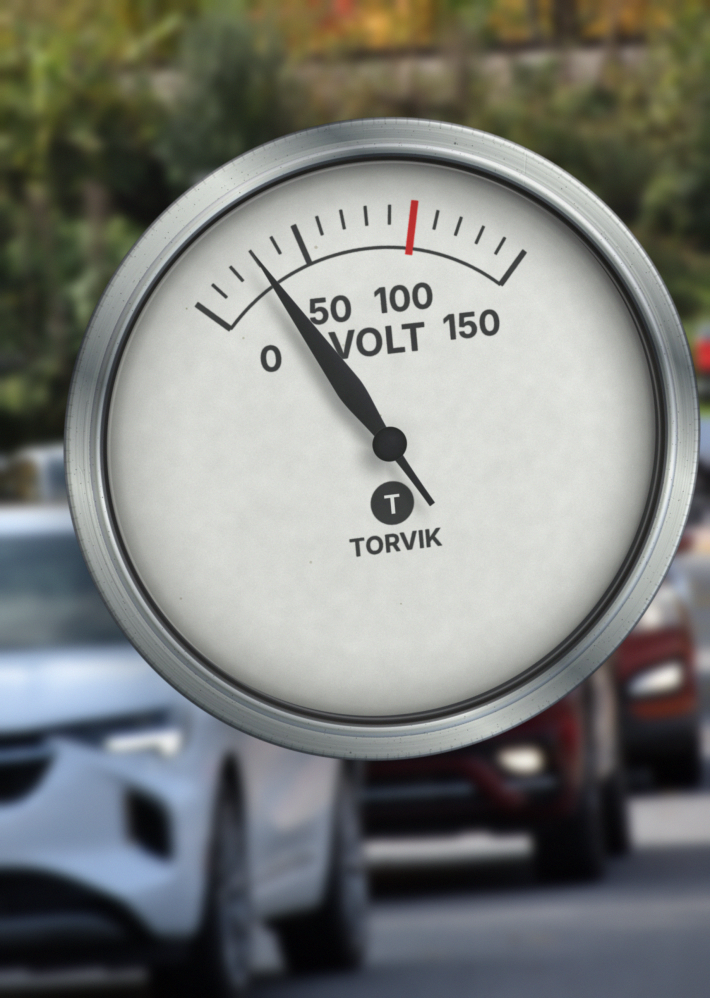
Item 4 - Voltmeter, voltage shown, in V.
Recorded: 30 V
